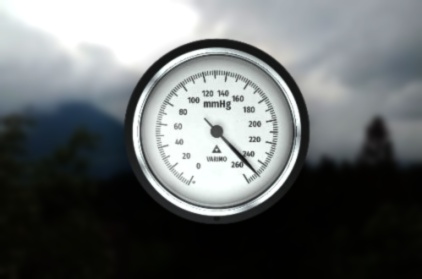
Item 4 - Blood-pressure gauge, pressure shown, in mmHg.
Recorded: 250 mmHg
